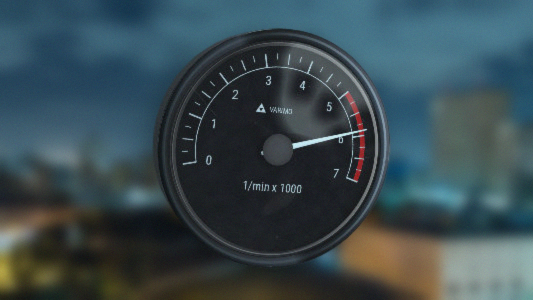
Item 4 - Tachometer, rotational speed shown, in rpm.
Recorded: 5875 rpm
